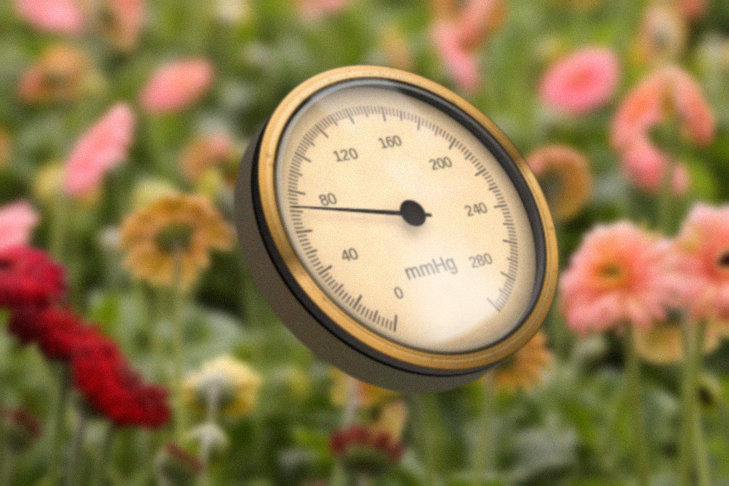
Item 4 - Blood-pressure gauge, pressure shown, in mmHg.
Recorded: 70 mmHg
